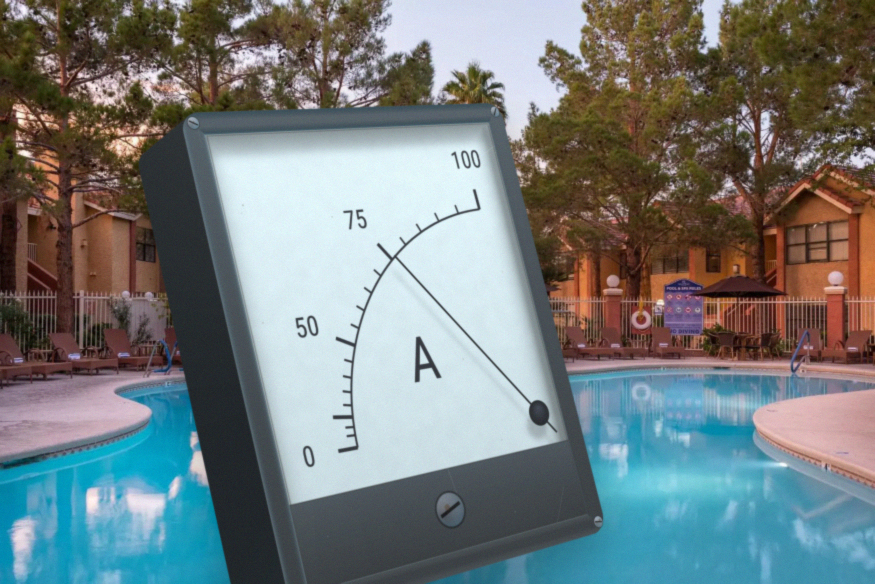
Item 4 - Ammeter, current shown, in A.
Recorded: 75 A
